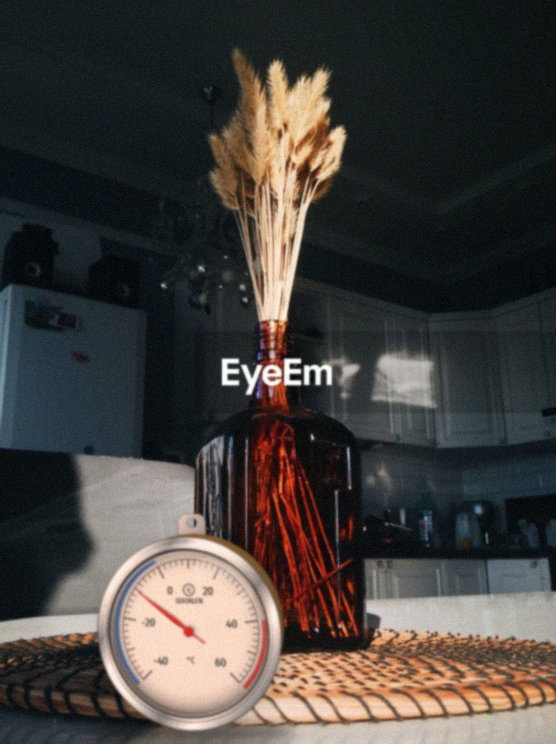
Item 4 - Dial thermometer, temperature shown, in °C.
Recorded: -10 °C
